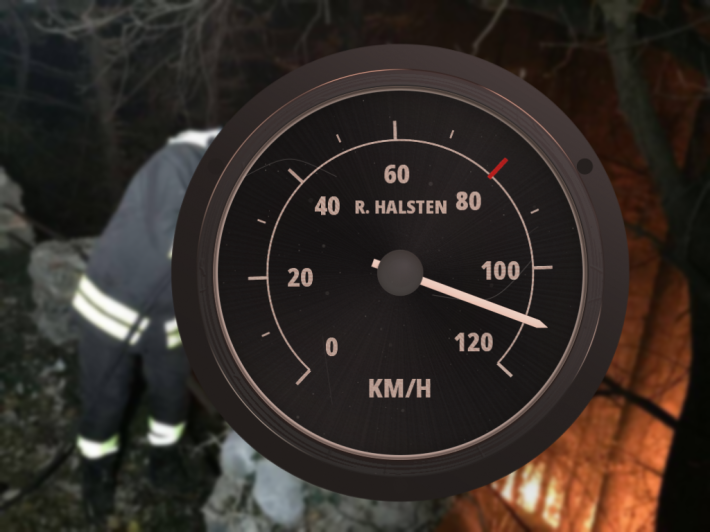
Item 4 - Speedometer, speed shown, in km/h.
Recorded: 110 km/h
